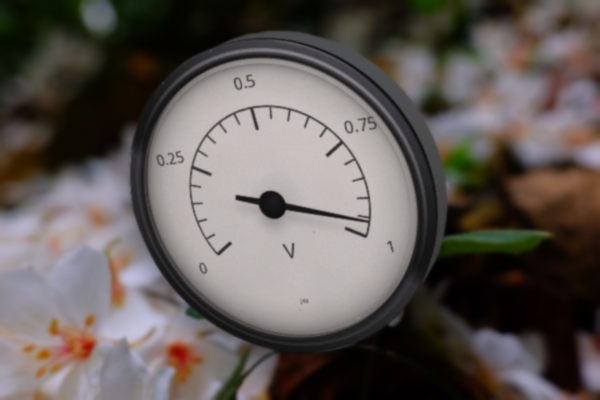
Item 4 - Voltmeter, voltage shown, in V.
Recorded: 0.95 V
